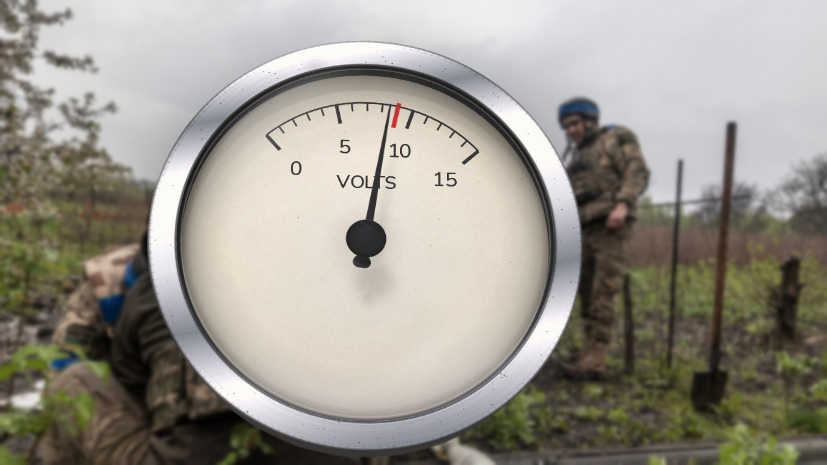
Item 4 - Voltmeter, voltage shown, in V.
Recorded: 8.5 V
